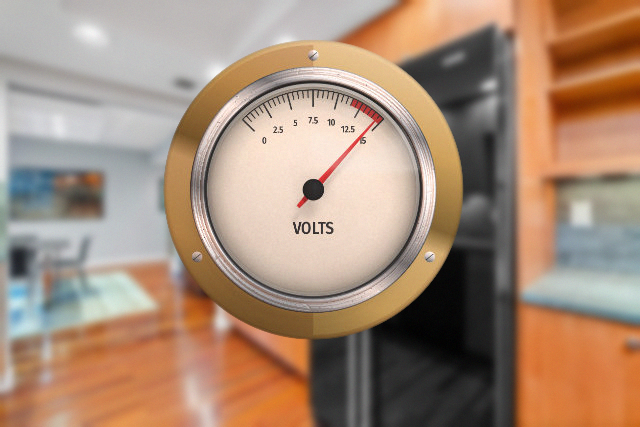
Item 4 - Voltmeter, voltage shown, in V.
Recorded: 14.5 V
